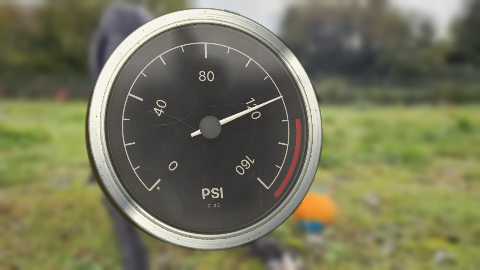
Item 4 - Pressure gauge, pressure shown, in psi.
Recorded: 120 psi
